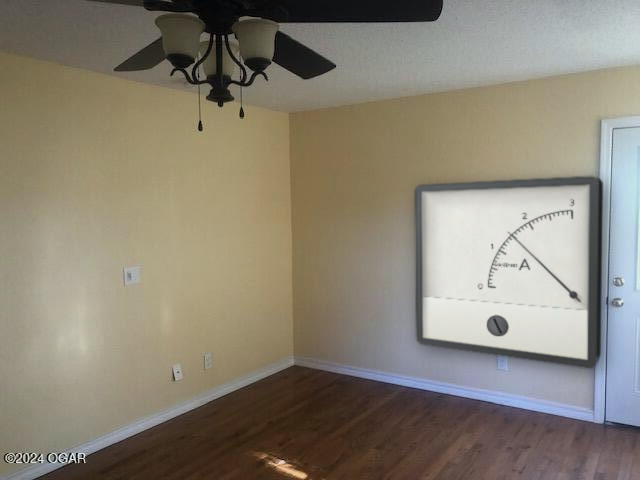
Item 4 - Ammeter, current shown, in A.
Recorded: 1.5 A
